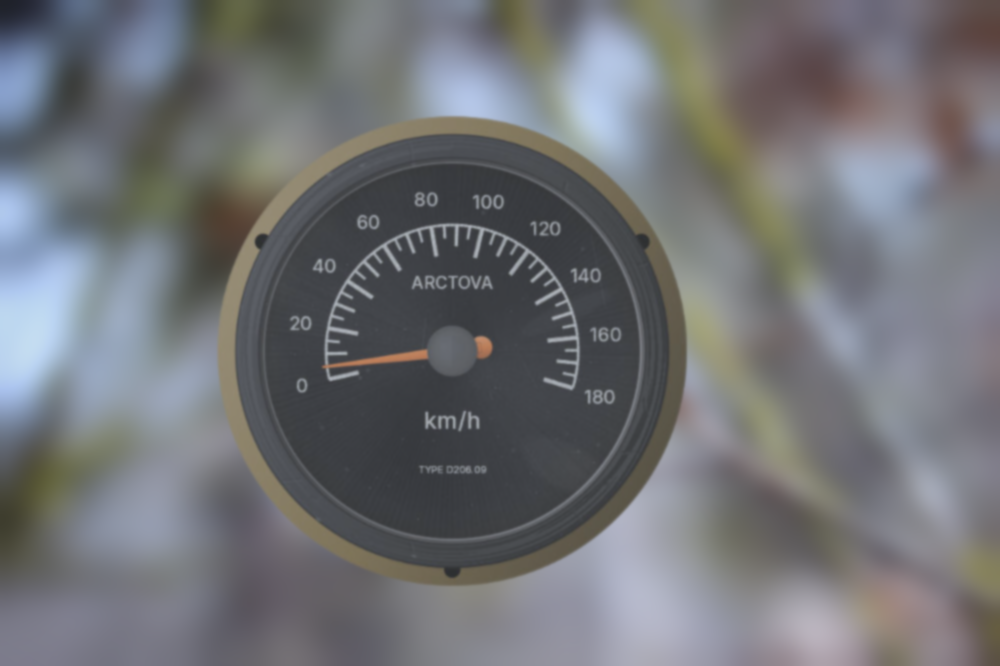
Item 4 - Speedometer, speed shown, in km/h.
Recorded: 5 km/h
